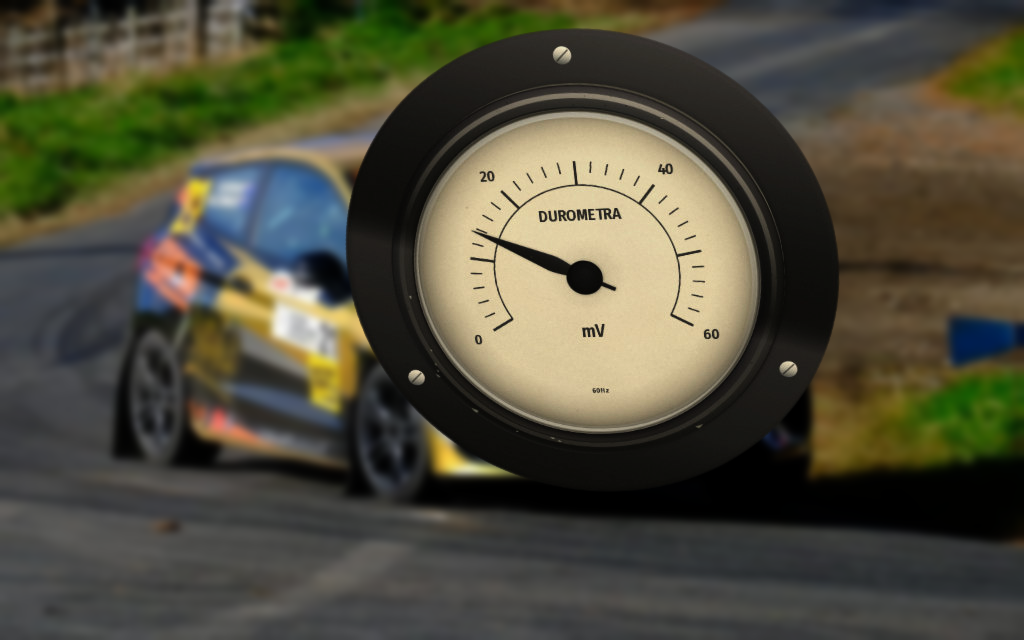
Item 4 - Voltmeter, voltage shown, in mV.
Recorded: 14 mV
